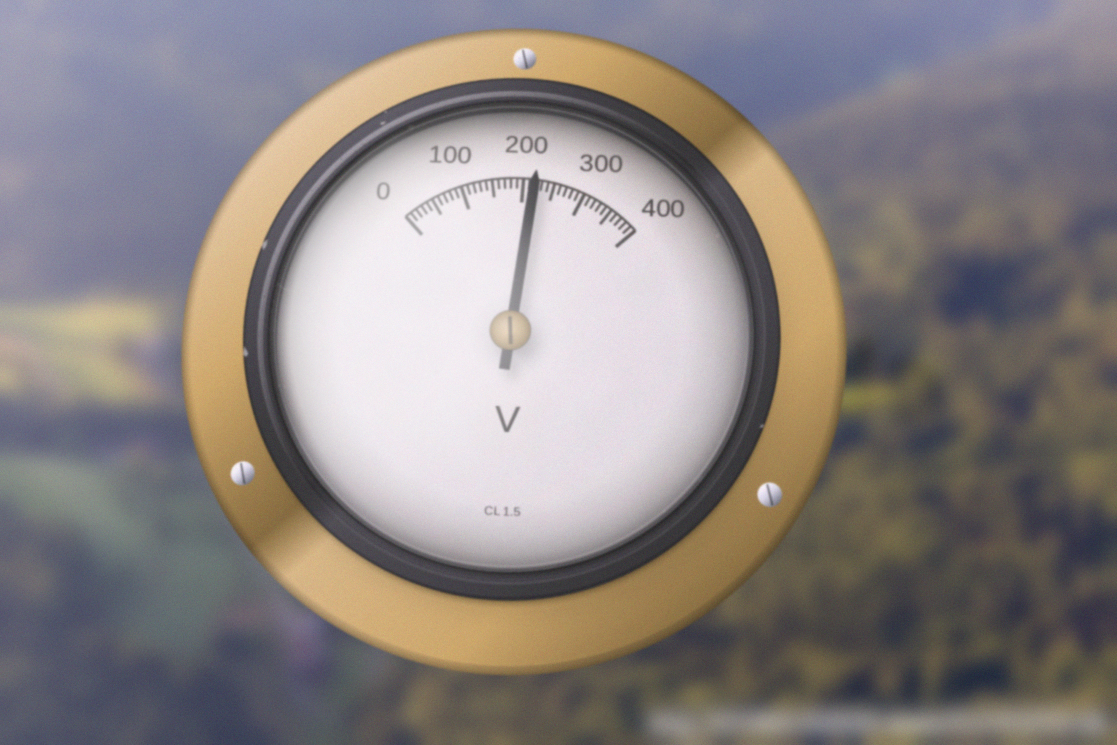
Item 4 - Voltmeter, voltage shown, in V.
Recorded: 220 V
